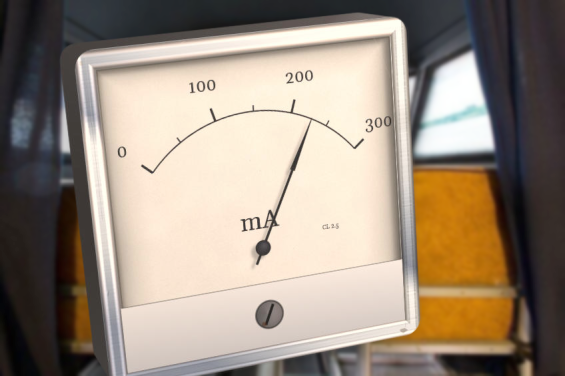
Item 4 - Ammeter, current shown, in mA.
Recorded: 225 mA
